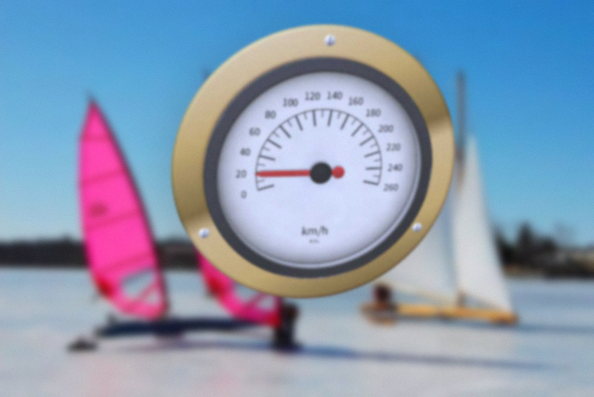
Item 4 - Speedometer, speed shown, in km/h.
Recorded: 20 km/h
